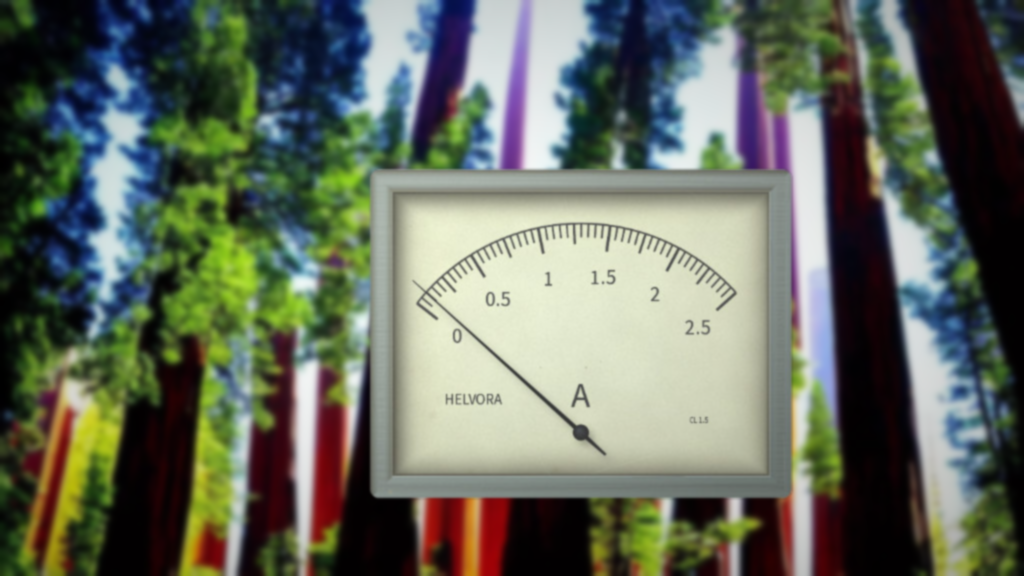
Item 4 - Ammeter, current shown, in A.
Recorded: 0.1 A
